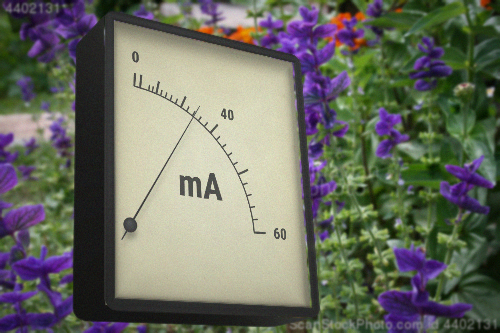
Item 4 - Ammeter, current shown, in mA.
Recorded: 34 mA
